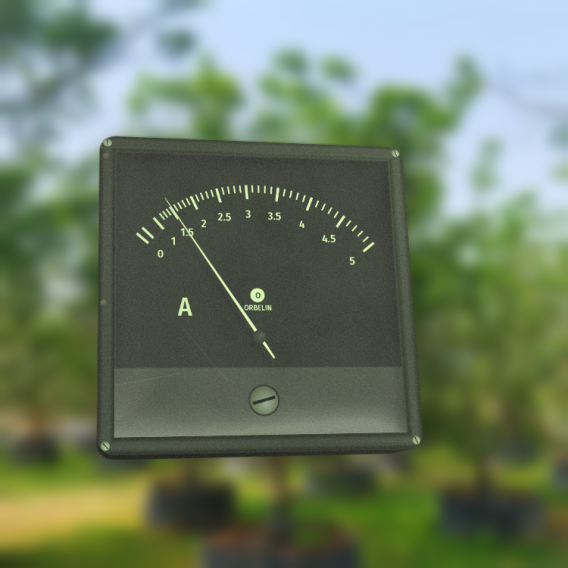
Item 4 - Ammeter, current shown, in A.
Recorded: 1.5 A
